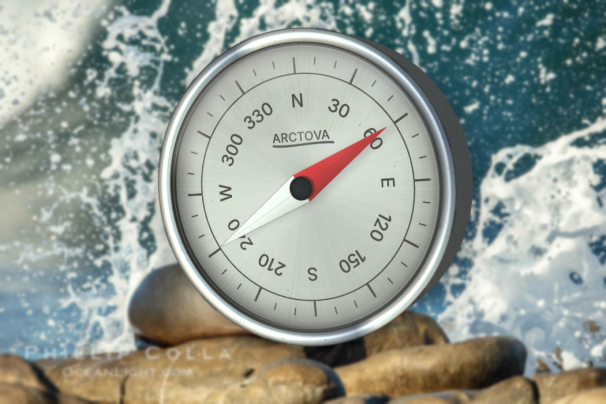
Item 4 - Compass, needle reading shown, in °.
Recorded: 60 °
